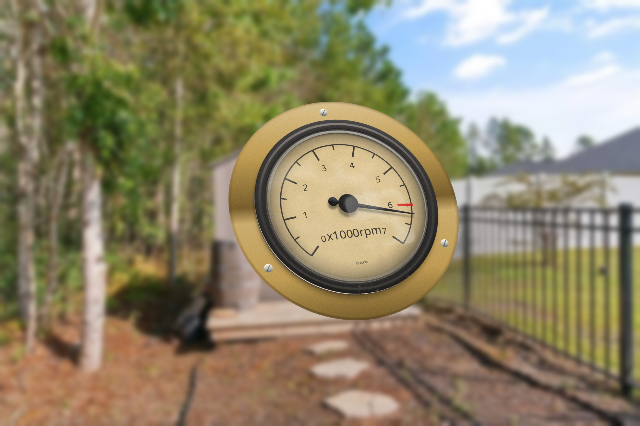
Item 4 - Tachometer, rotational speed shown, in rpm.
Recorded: 6250 rpm
